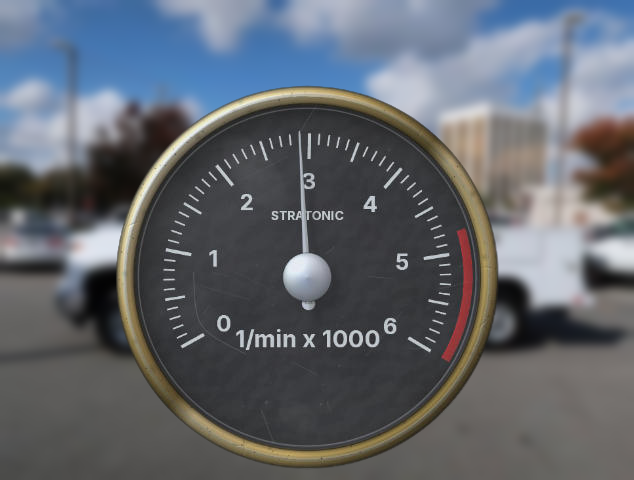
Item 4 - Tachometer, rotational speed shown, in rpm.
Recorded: 2900 rpm
